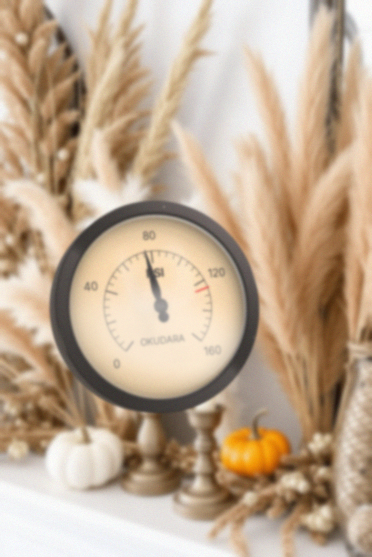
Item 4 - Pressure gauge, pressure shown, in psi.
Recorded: 75 psi
